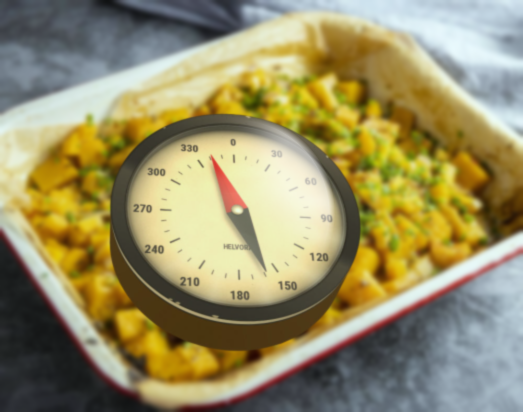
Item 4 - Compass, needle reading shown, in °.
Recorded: 340 °
